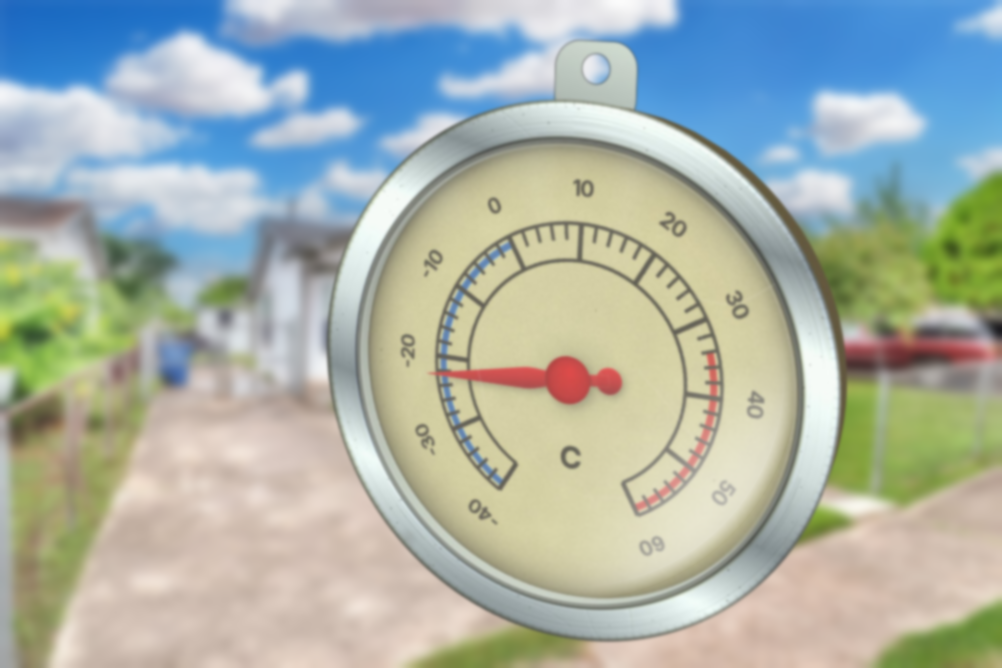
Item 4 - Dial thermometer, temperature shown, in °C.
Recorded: -22 °C
